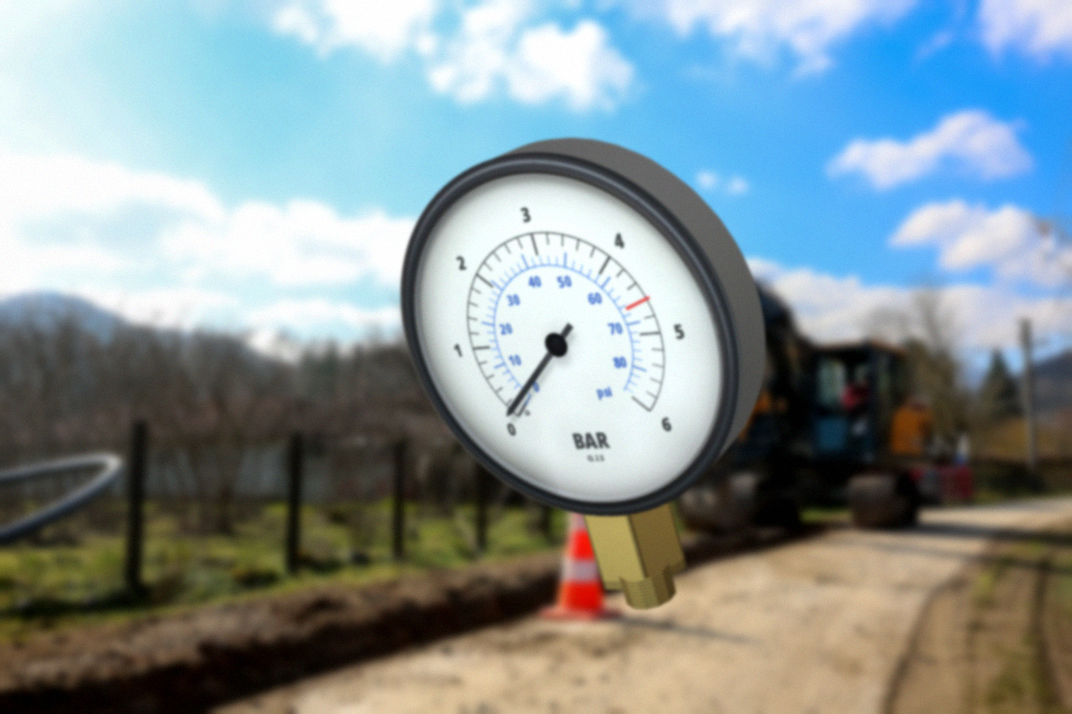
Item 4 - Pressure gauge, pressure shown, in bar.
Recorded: 0.1 bar
